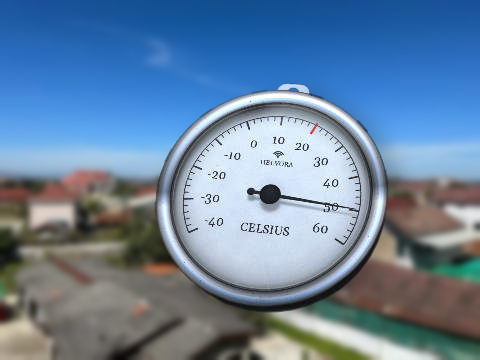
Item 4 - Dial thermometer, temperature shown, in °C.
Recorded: 50 °C
